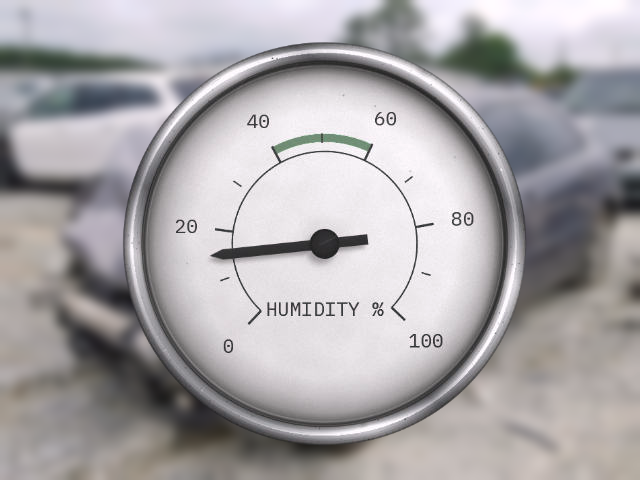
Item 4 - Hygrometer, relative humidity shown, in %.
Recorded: 15 %
